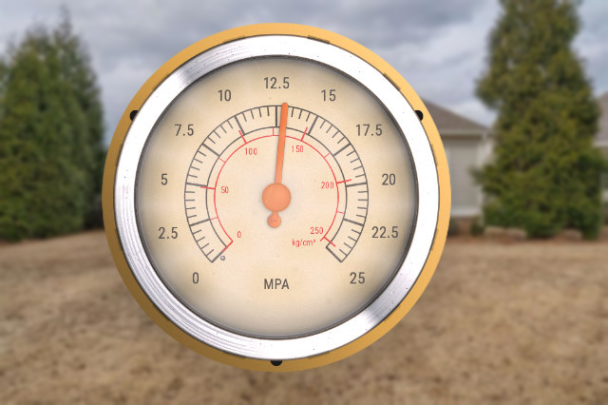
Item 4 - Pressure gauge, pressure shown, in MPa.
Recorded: 13 MPa
